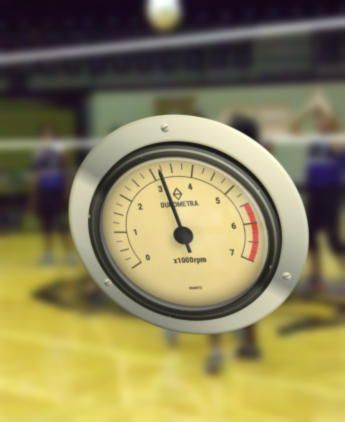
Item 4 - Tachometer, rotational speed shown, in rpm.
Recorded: 3250 rpm
